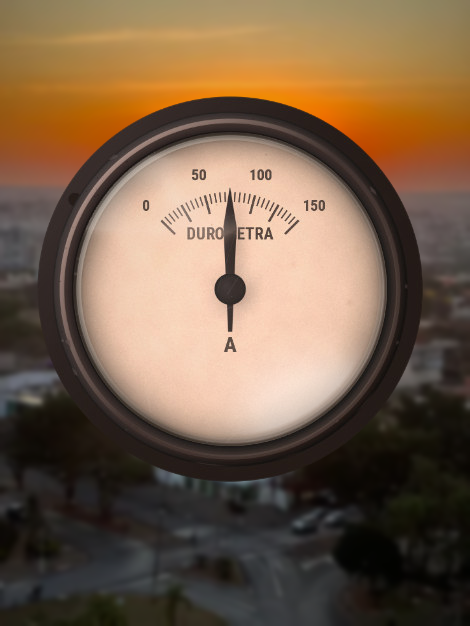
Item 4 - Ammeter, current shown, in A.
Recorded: 75 A
